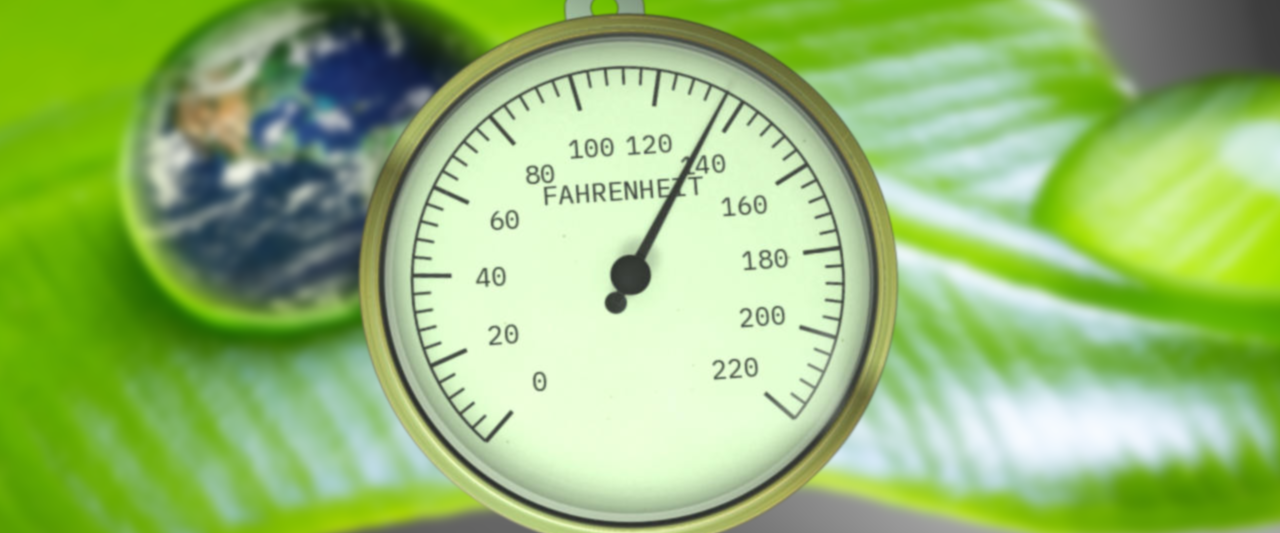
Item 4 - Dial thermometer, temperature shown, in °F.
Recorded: 136 °F
